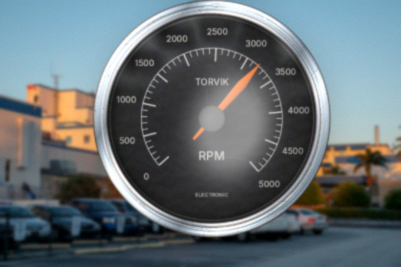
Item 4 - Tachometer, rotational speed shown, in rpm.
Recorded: 3200 rpm
